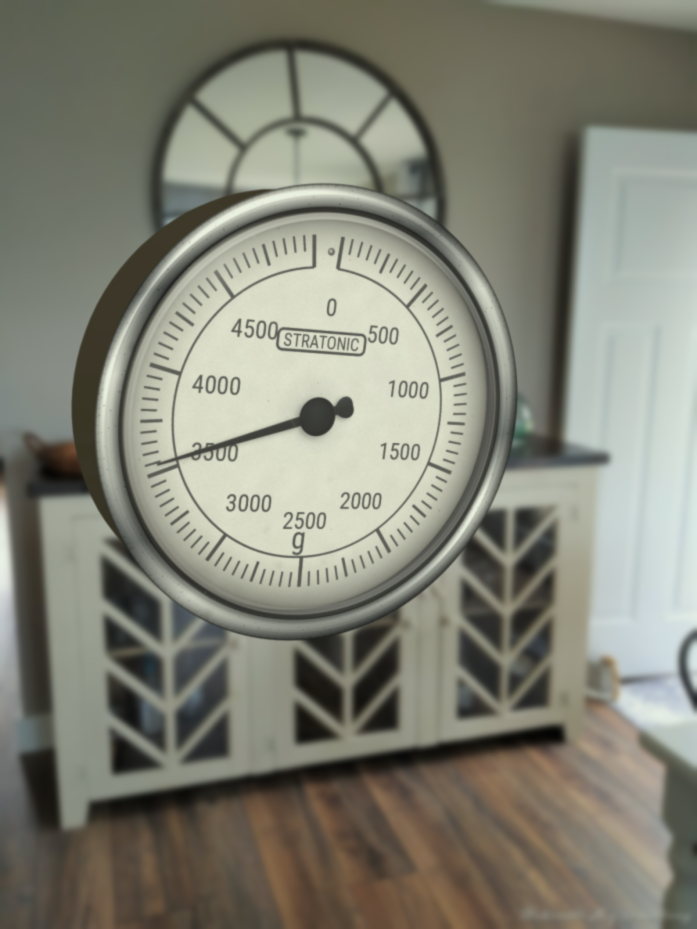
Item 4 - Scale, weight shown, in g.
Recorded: 3550 g
